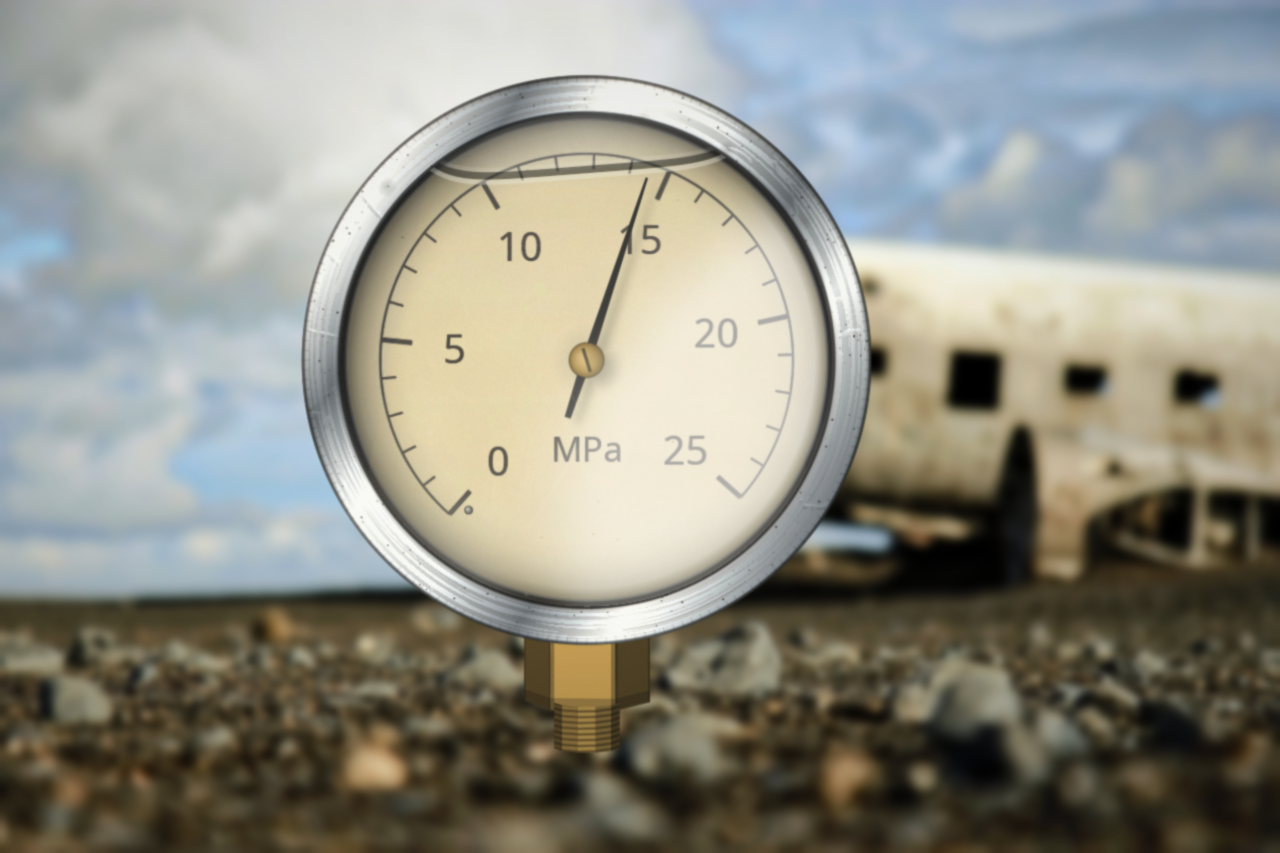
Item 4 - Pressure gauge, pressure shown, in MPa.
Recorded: 14.5 MPa
